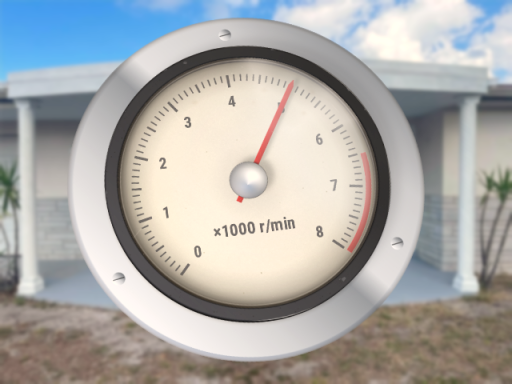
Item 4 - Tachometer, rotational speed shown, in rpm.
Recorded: 5000 rpm
